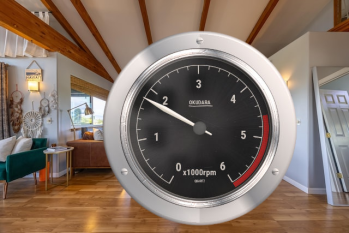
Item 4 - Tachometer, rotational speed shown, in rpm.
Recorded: 1800 rpm
